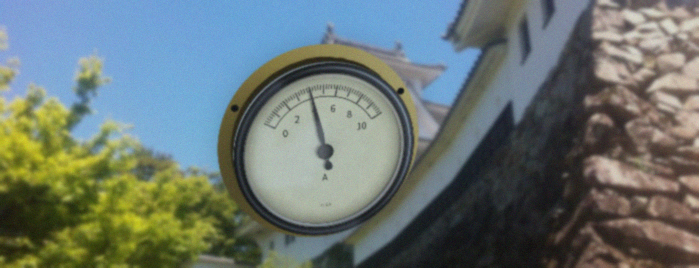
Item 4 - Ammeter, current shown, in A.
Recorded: 4 A
